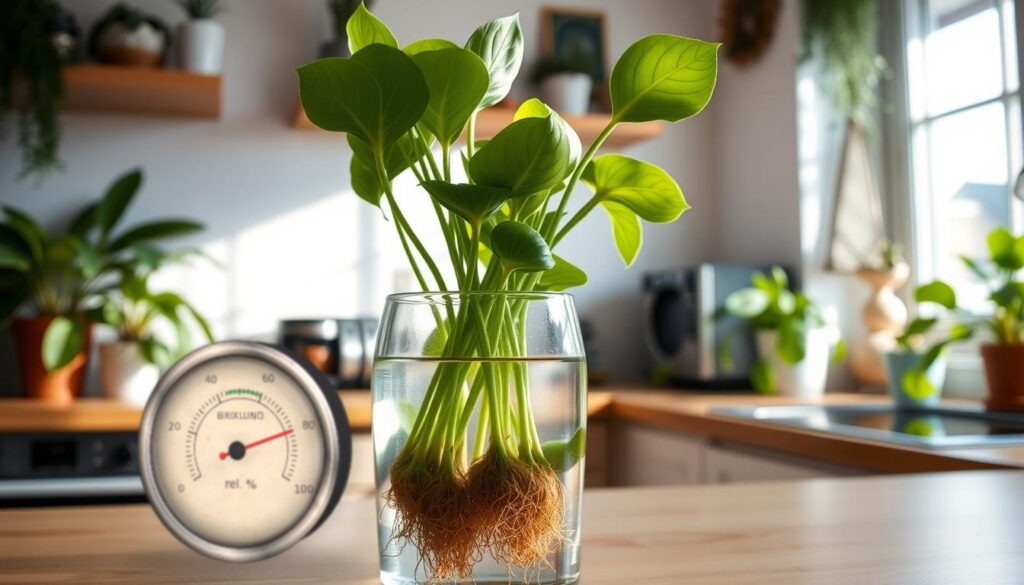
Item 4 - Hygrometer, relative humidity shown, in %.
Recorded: 80 %
